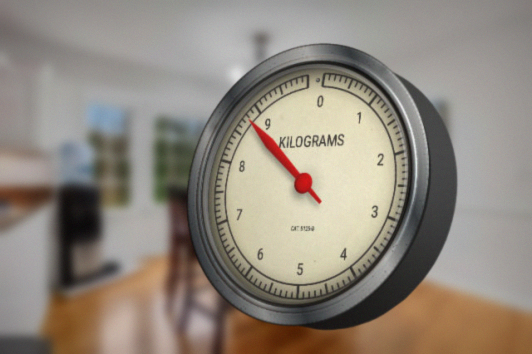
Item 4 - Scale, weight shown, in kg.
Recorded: 8.8 kg
